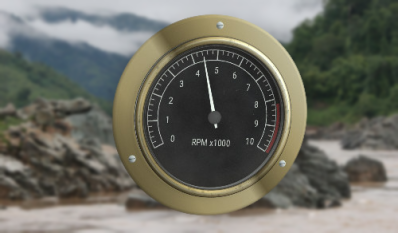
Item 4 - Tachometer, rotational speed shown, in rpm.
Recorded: 4400 rpm
